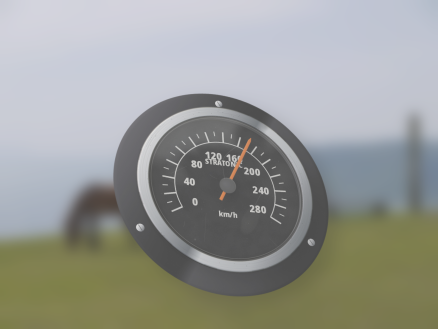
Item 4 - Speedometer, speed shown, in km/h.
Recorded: 170 km/h
